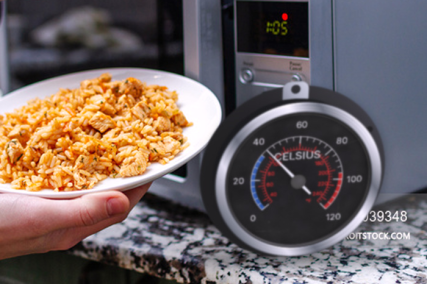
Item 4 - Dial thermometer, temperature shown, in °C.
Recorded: 40 °C
